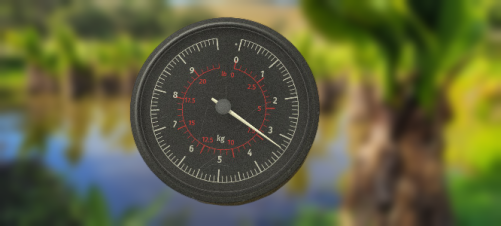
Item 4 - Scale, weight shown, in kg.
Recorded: 3.3 kg
